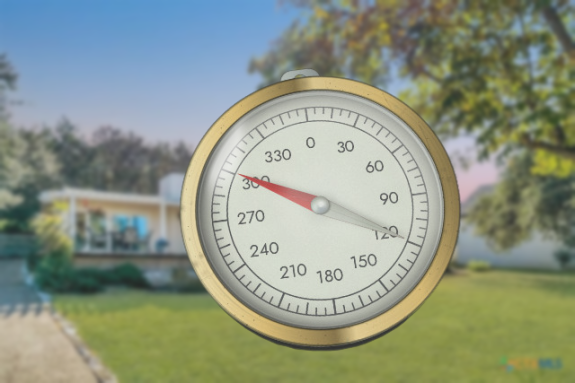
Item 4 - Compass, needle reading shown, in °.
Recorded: 300 °
